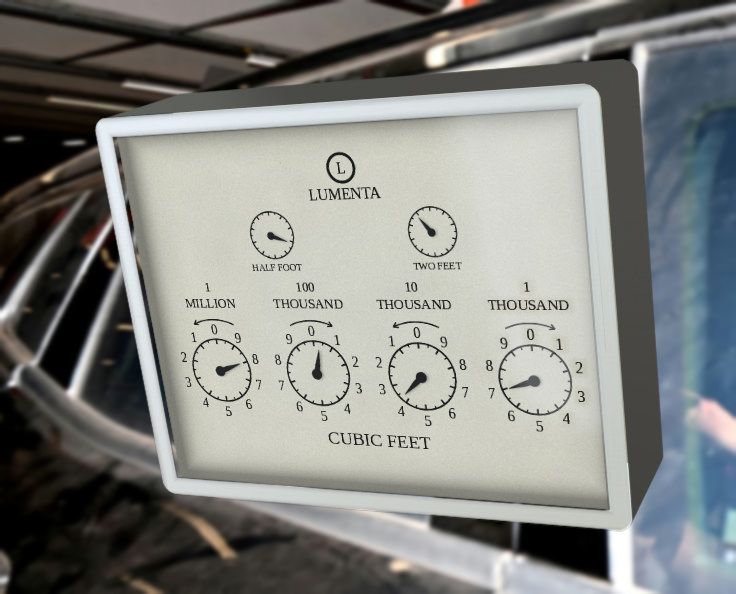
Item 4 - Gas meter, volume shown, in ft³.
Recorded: 803700 ft³
